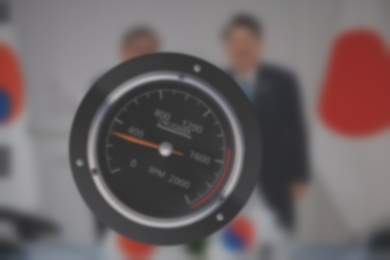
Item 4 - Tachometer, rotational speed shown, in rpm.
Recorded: 300 rpm
